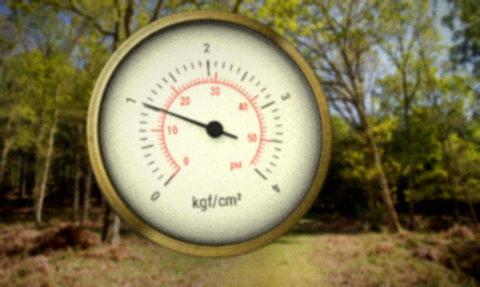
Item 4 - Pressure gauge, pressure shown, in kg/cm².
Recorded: 1 kg/cm²
